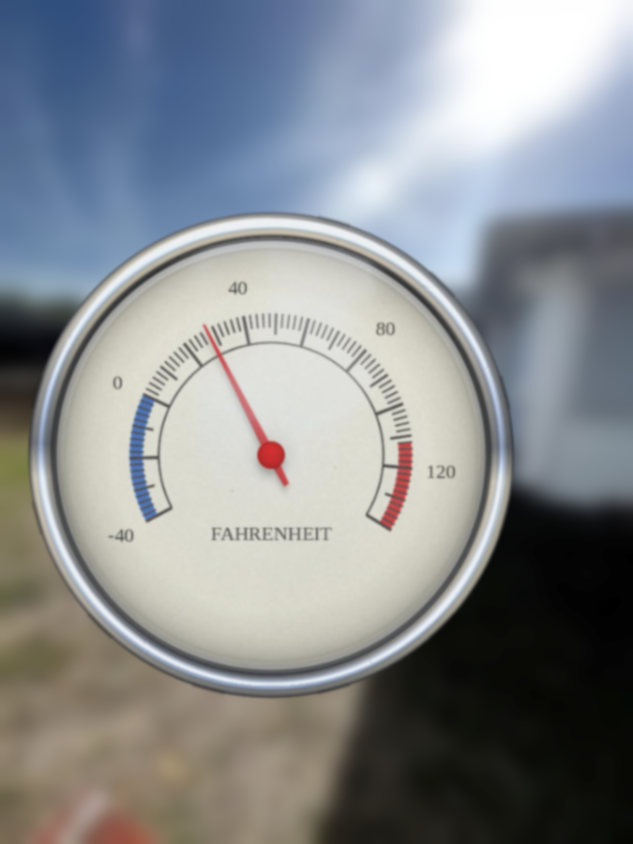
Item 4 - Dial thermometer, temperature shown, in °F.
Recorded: 28 °F
